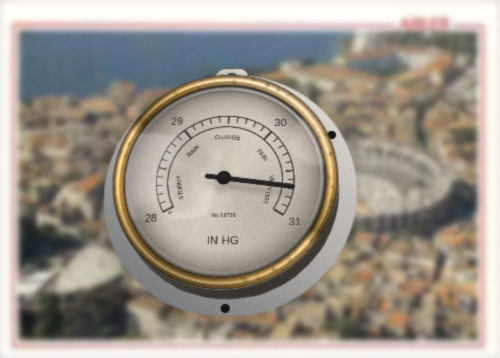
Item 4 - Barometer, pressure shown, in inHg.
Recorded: 30.7 inHg
